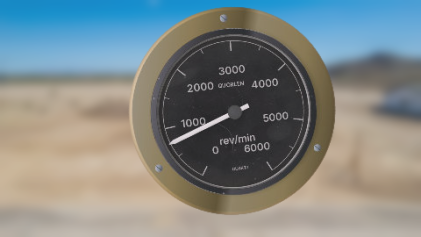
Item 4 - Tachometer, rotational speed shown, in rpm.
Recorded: 750 rpm
